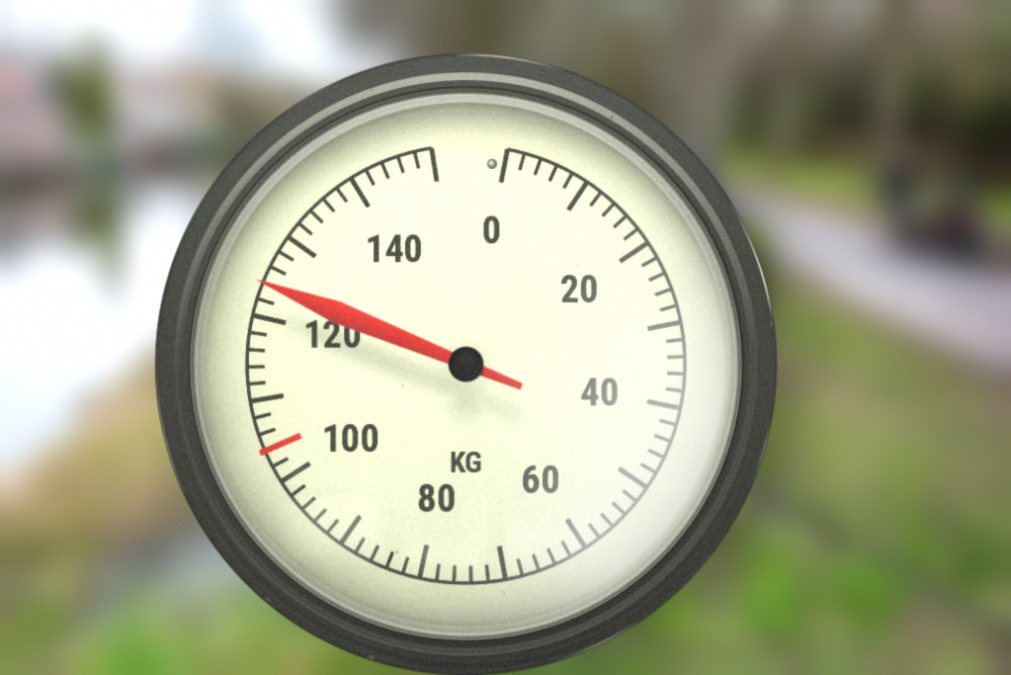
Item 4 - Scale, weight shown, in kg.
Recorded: 124 kg
